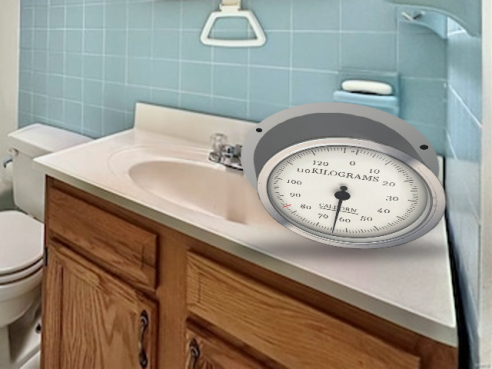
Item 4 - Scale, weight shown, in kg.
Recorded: 65 kg
